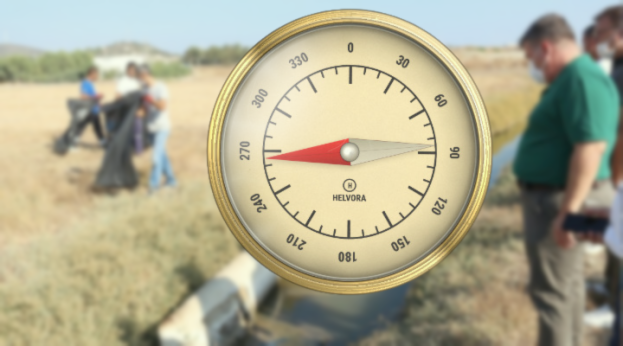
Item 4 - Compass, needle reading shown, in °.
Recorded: 265 °
